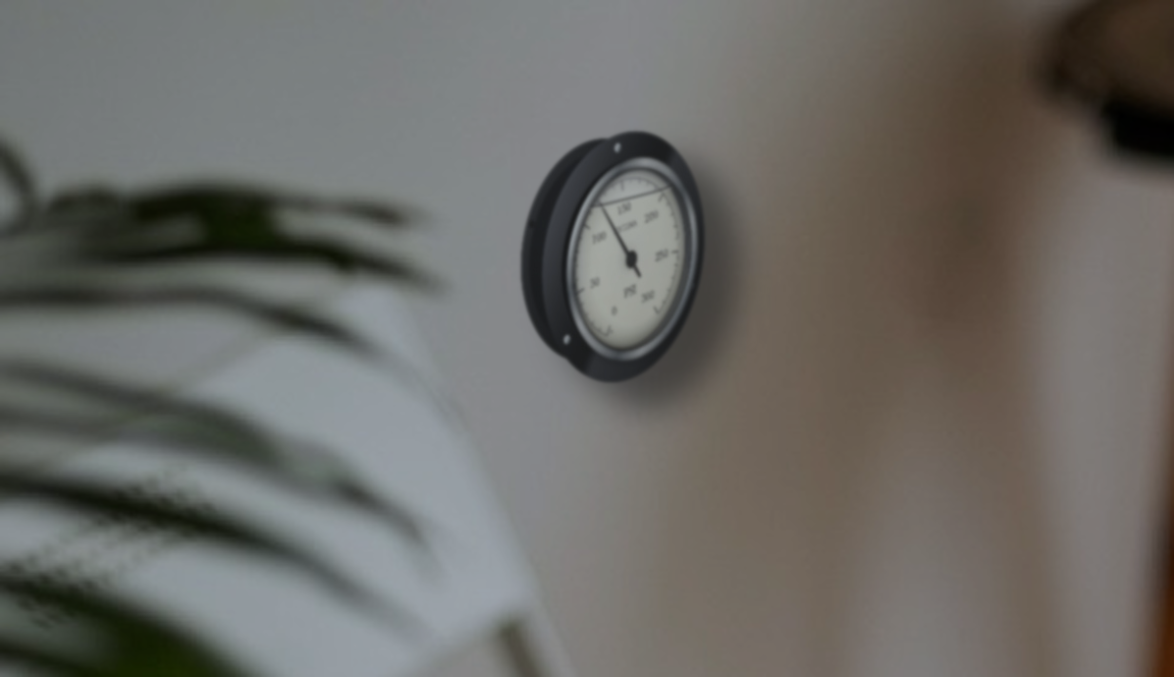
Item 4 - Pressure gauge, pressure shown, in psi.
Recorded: 120 psi
